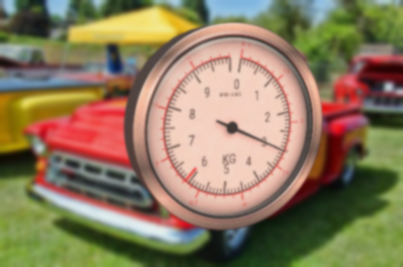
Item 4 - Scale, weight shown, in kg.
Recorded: 3 kg
